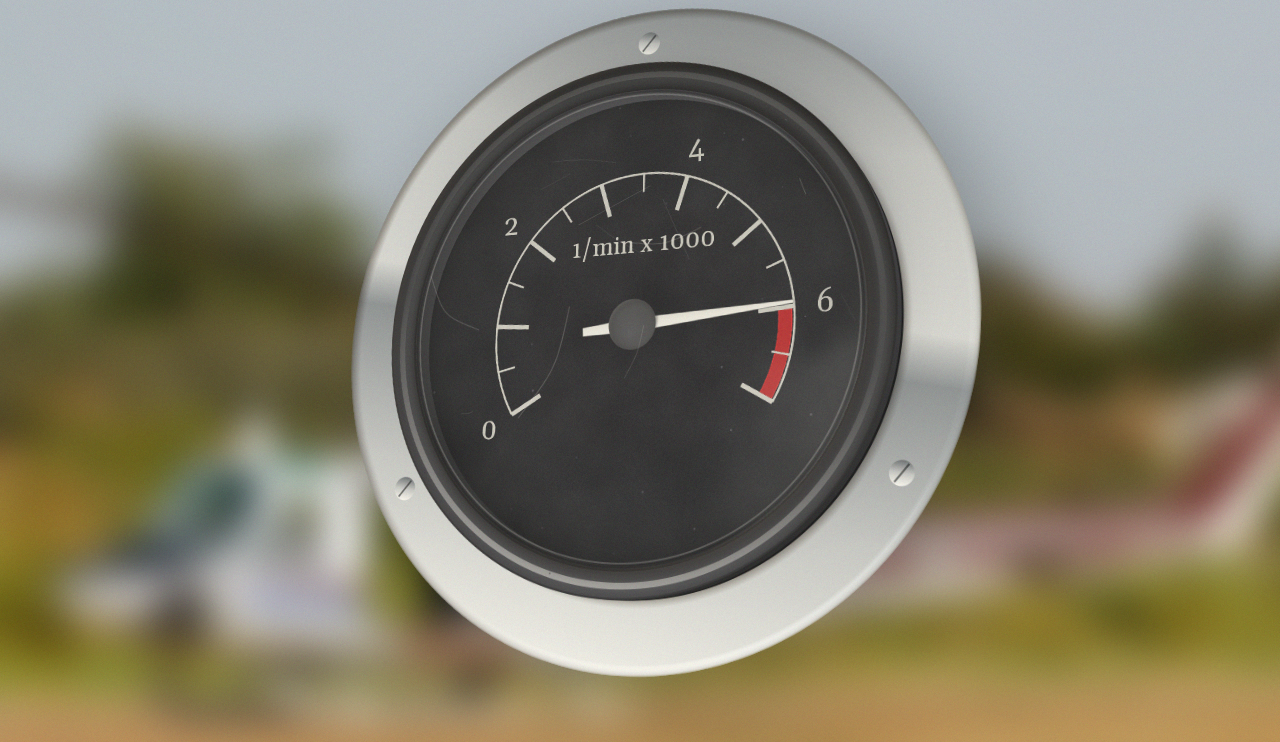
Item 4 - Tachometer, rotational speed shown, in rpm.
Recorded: 6000 rpm
